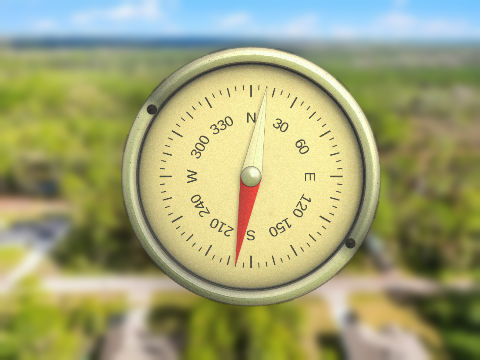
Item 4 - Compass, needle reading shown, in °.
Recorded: 190 °
